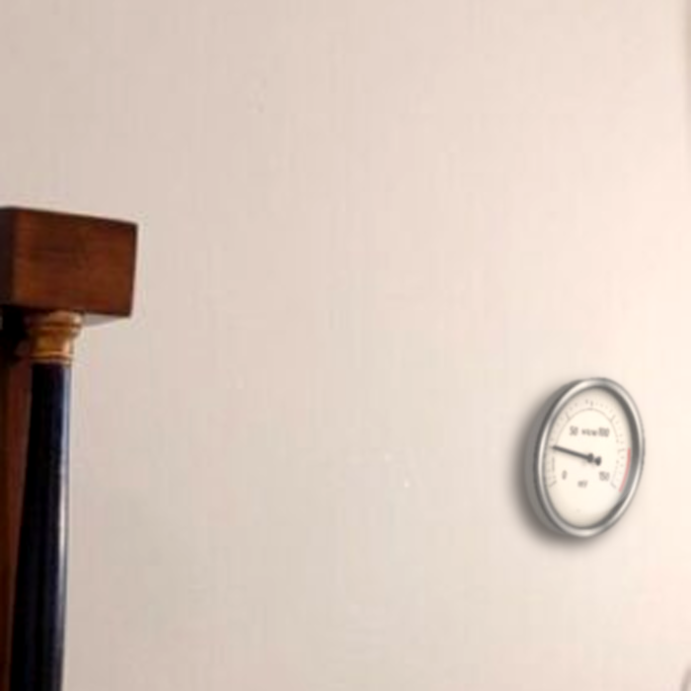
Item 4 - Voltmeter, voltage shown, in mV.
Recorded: 25 mV
